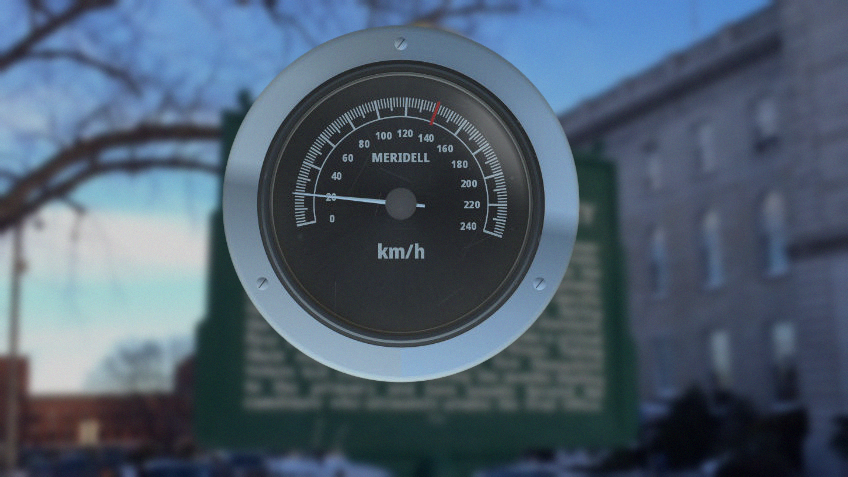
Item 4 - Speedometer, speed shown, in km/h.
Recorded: 20 km/h
